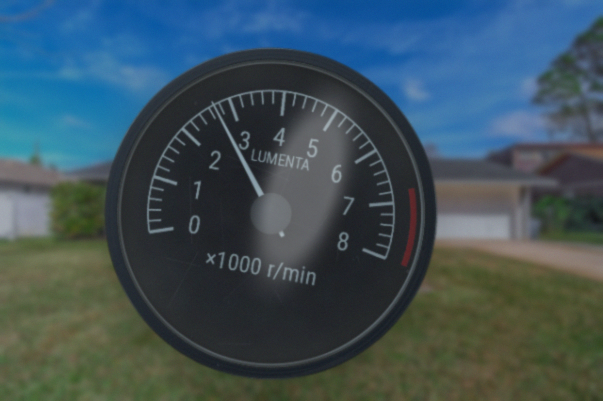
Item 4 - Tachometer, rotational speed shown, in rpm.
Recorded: 2700 rpm
